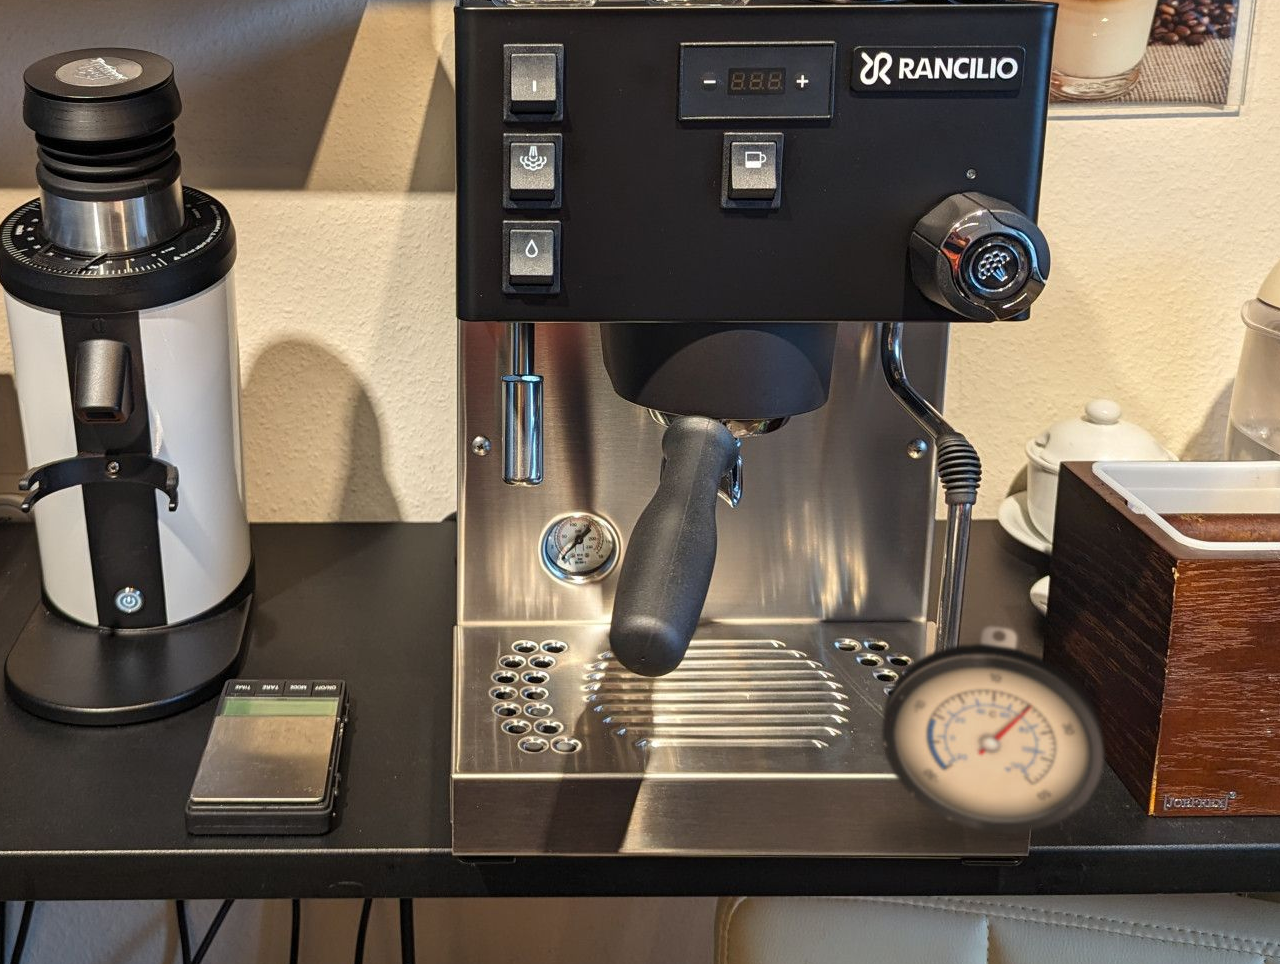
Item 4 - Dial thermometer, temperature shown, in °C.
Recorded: 20 °C
